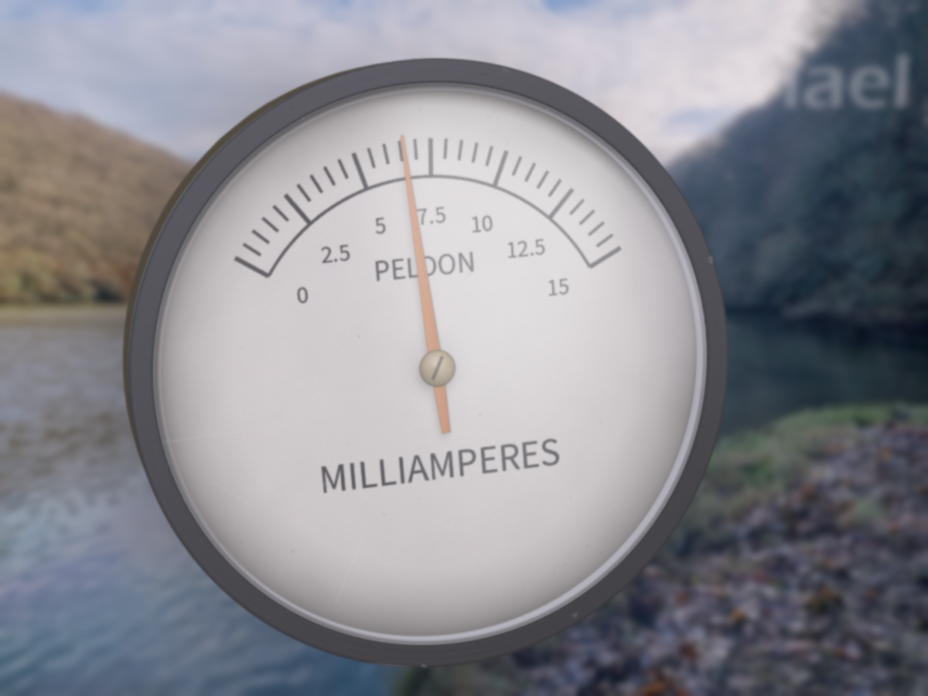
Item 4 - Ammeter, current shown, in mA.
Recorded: 6.5 mA
